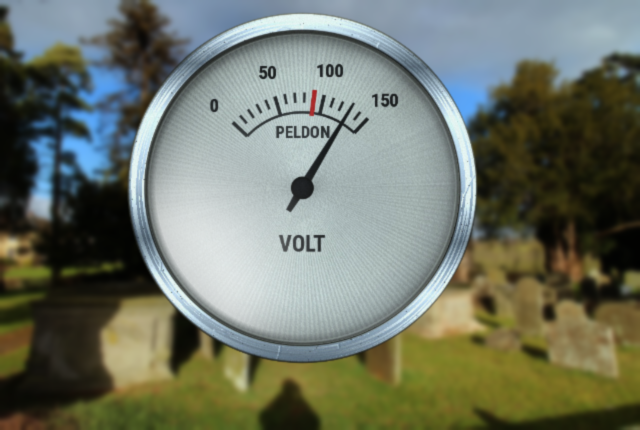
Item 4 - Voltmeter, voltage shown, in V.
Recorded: 130 V
